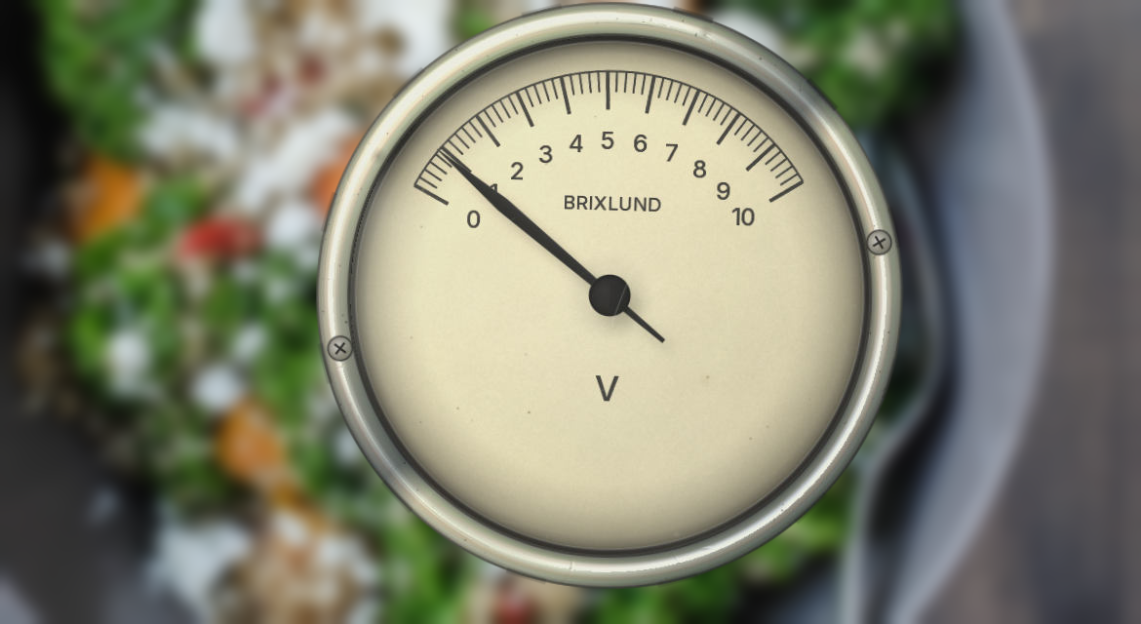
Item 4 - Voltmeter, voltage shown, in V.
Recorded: 0.9 V
